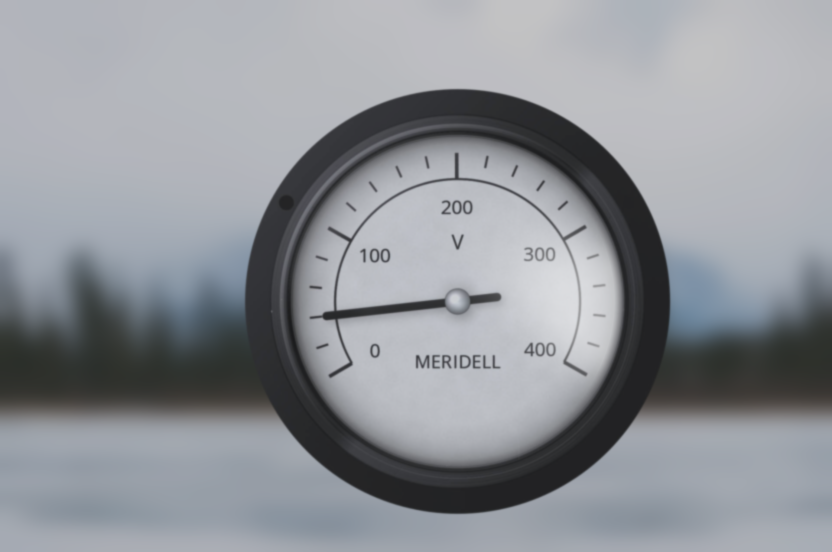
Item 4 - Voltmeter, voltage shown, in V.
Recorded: 40 V
